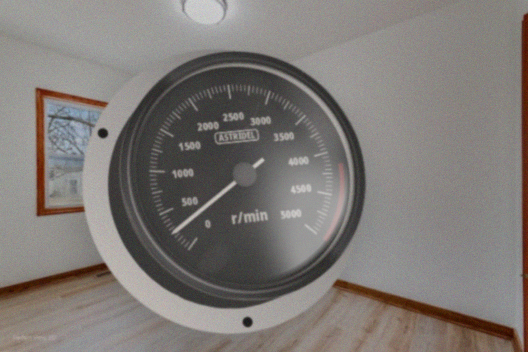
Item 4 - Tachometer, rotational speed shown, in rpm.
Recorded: 250 rpm
